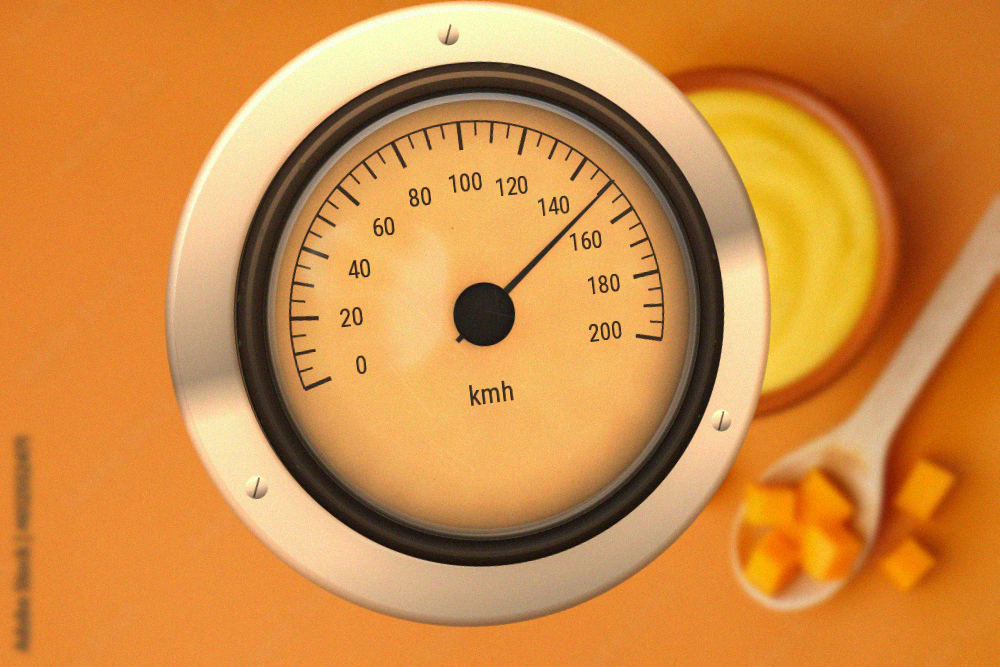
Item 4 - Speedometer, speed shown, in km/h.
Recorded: 150 km/h
